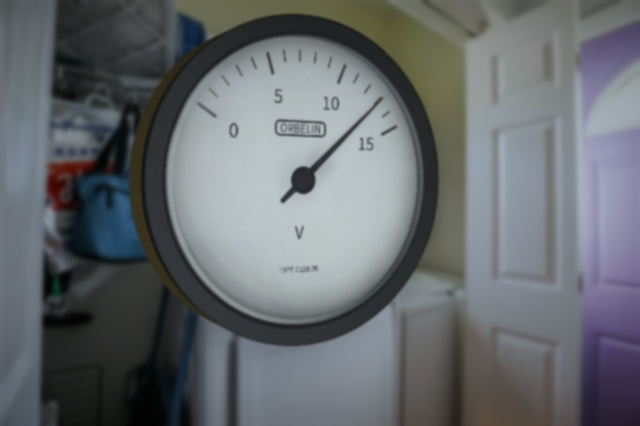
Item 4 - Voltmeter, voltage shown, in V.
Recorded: 13 V
